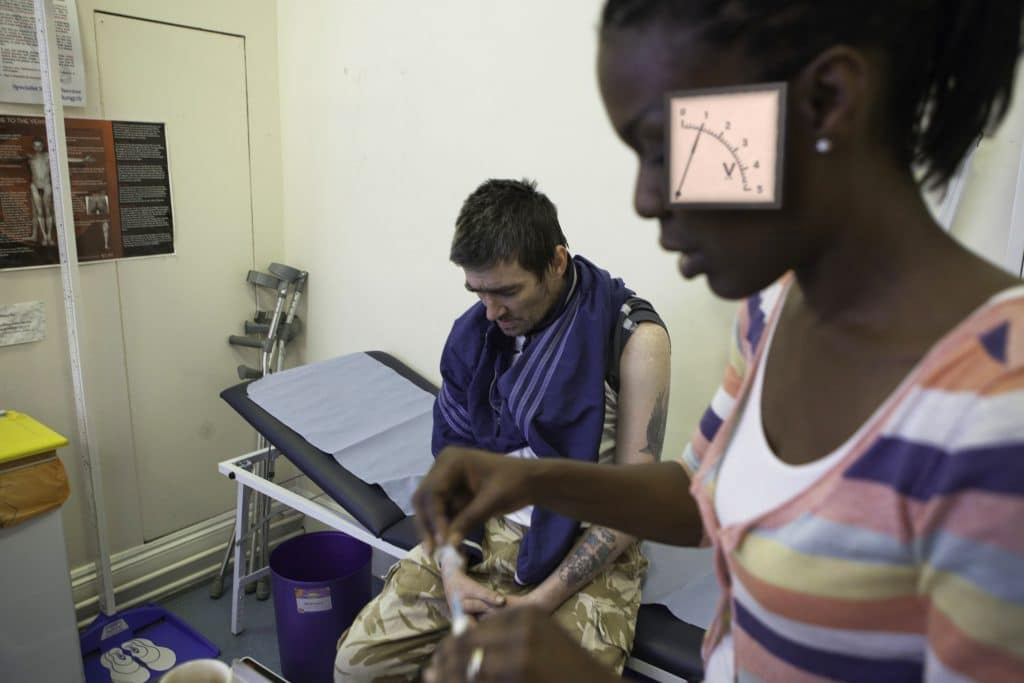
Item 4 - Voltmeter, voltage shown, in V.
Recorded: 1 V
